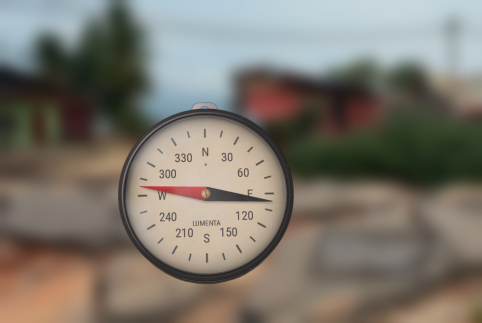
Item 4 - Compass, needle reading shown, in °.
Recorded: 277.5 °
